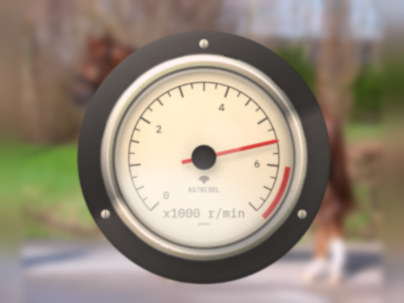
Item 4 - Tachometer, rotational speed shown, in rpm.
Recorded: 5500 rpm
